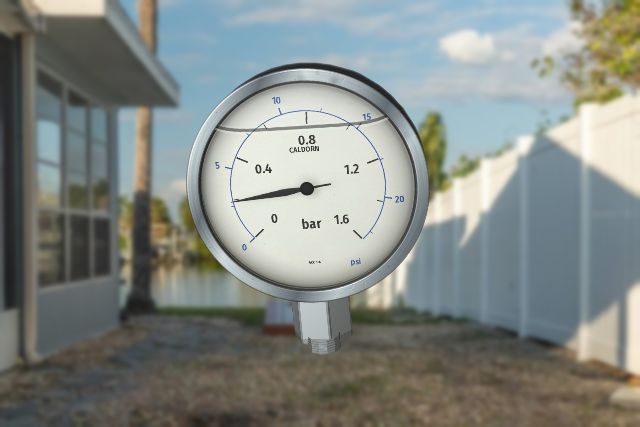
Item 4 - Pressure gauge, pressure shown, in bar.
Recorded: 0.2 bar
